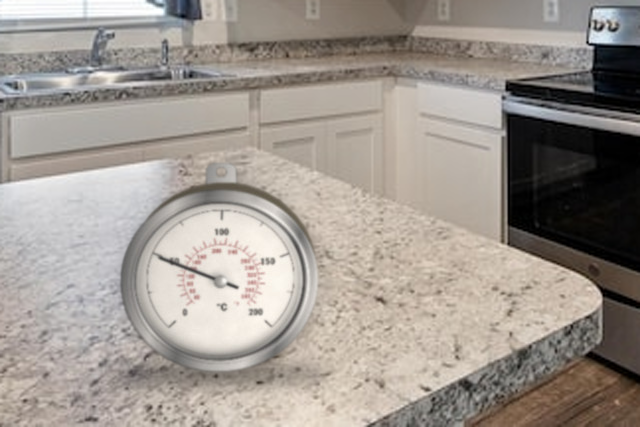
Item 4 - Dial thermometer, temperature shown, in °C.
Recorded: 50 °C
